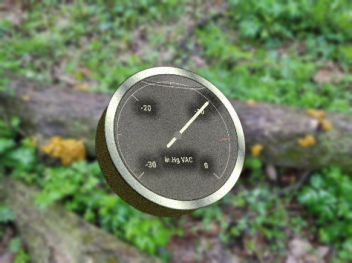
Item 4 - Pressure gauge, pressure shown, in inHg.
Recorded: -10 inHg
